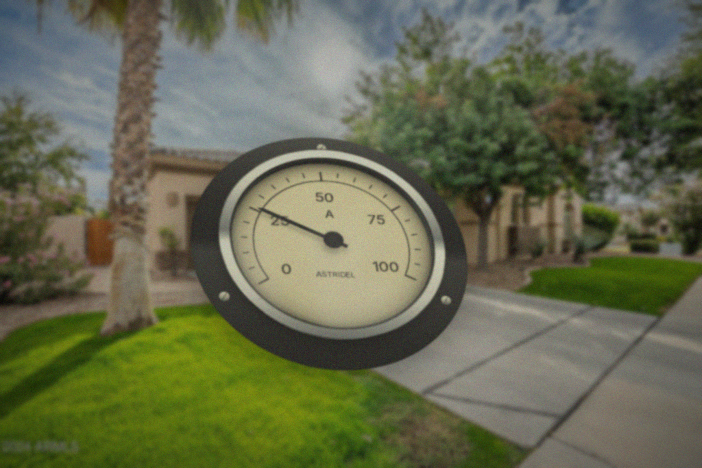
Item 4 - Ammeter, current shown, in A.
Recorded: 25 A
